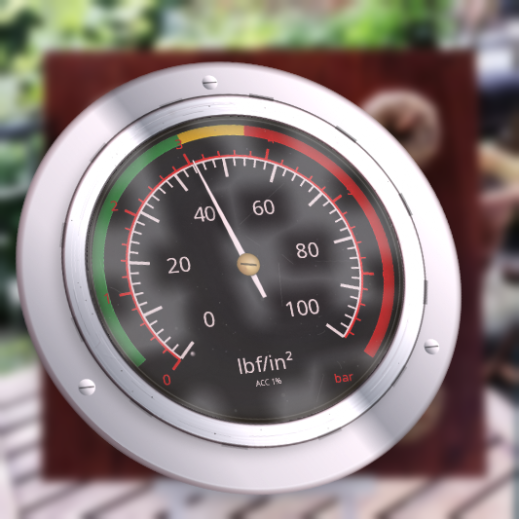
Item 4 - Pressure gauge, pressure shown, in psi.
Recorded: 44 psi
